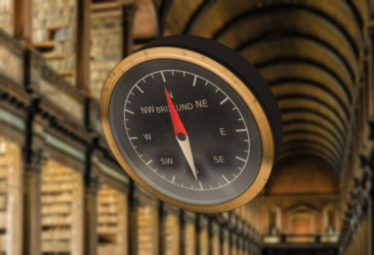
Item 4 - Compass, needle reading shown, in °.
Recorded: 0 °
